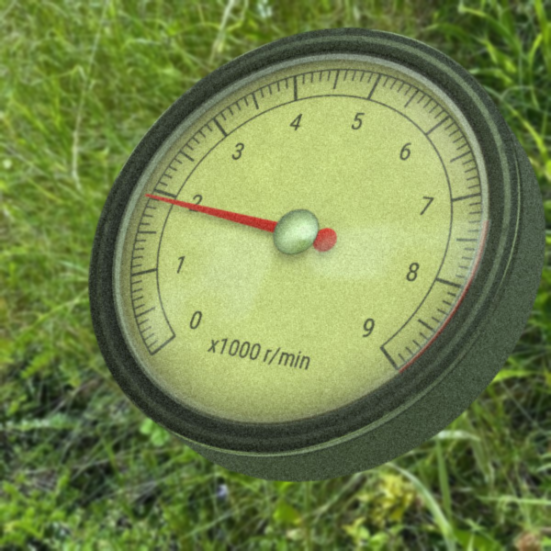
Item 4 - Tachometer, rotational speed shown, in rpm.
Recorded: 1900 rpm
